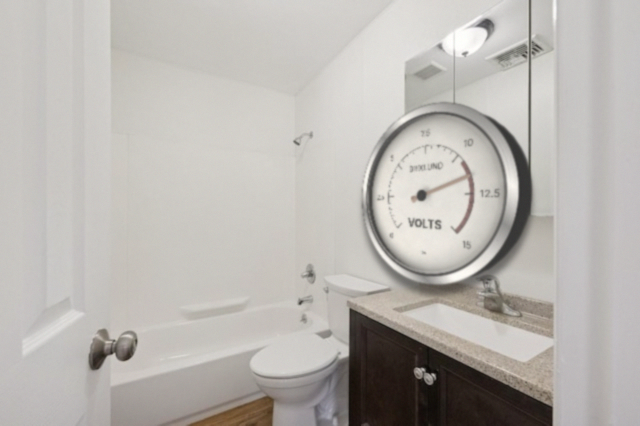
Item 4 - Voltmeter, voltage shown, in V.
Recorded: 11.5 V
